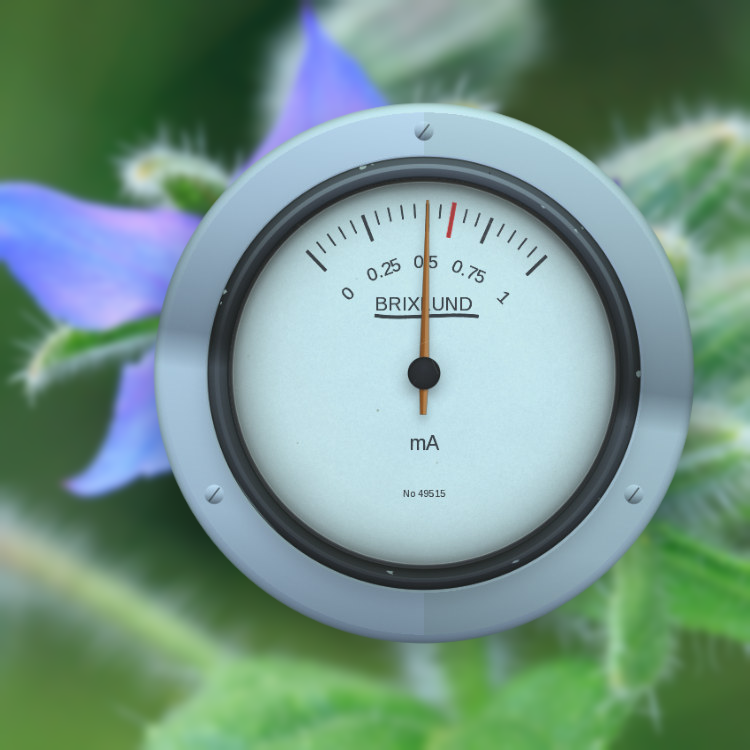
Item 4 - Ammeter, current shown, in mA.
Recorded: 0.5 mA
